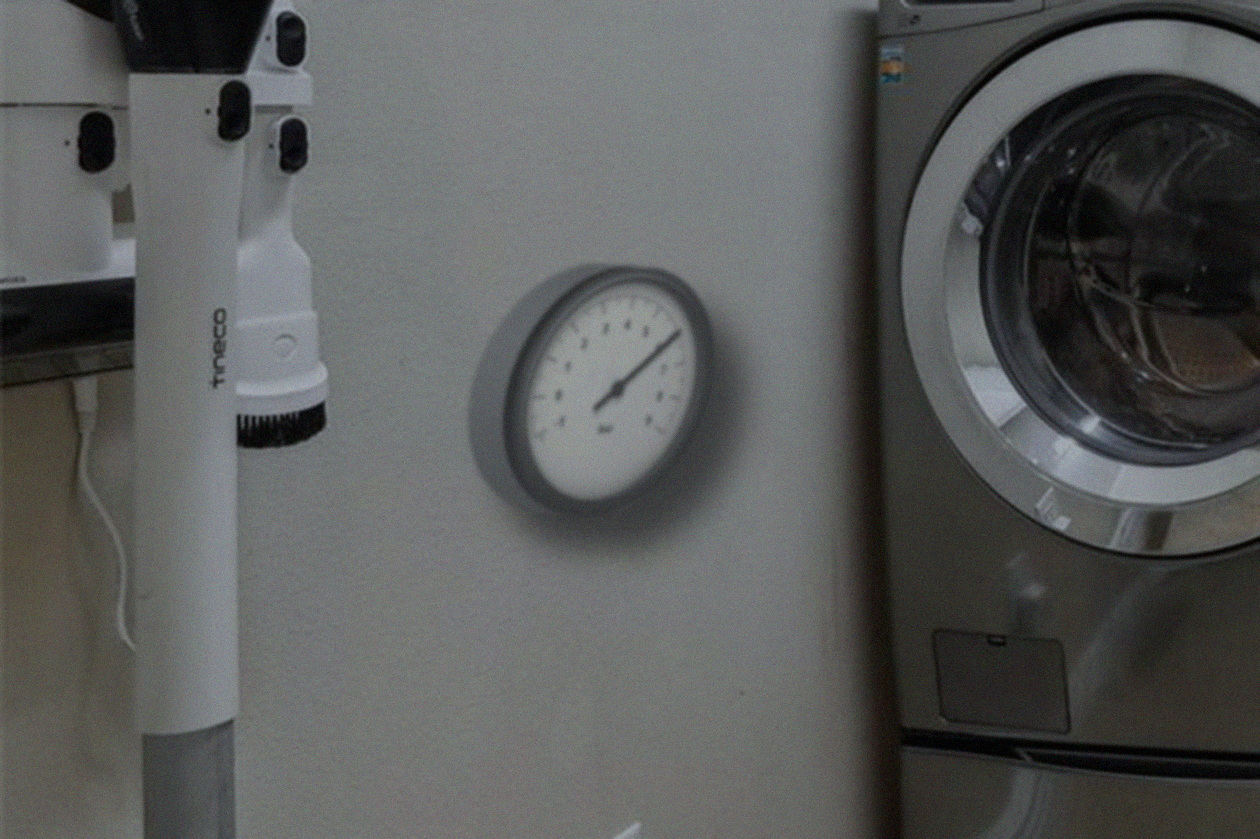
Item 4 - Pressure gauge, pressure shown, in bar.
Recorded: 6 bar
